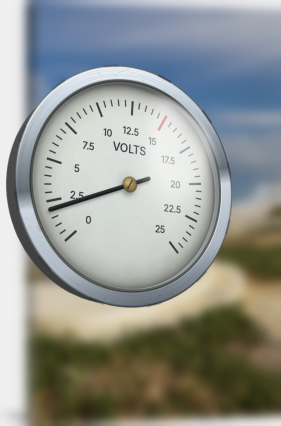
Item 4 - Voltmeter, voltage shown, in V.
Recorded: 2 V
